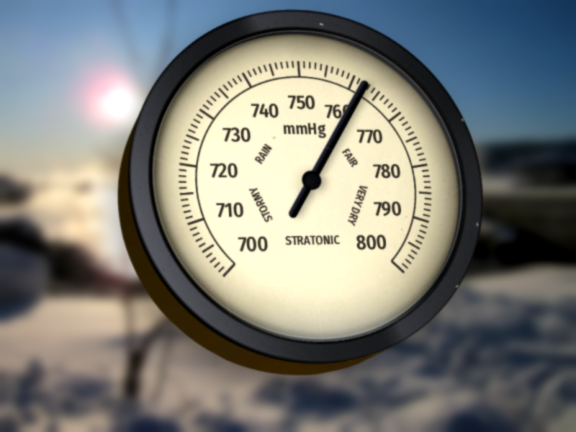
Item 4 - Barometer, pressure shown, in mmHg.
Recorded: 762 mmHg
